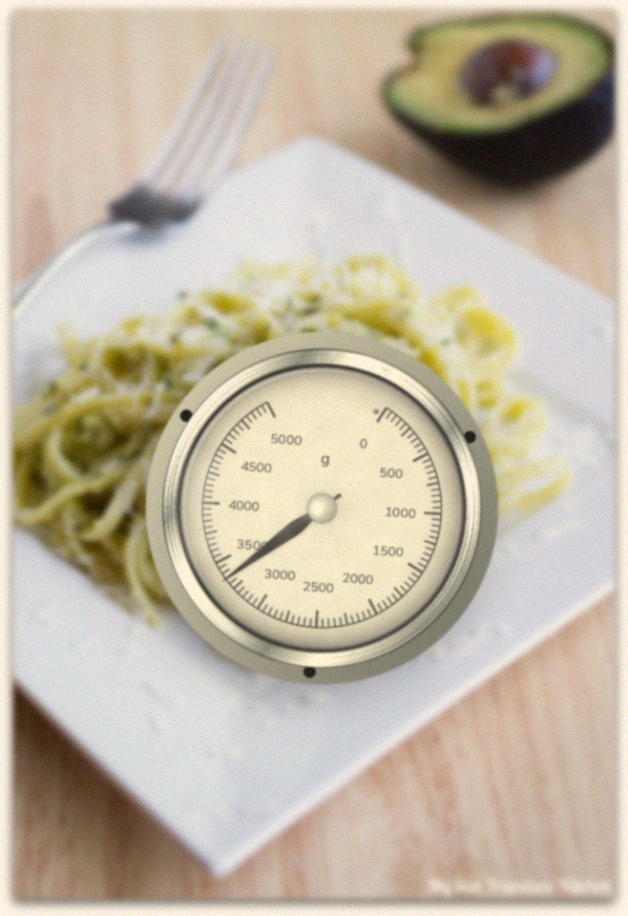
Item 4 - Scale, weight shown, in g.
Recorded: 3350 g
